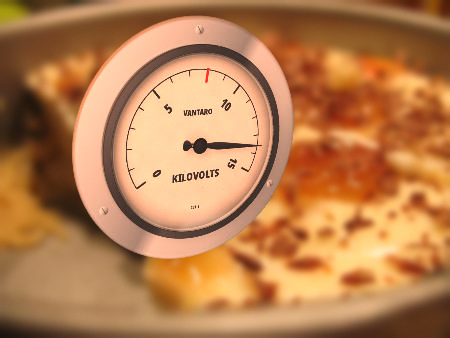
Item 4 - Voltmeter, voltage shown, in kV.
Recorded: 13.5 kV
